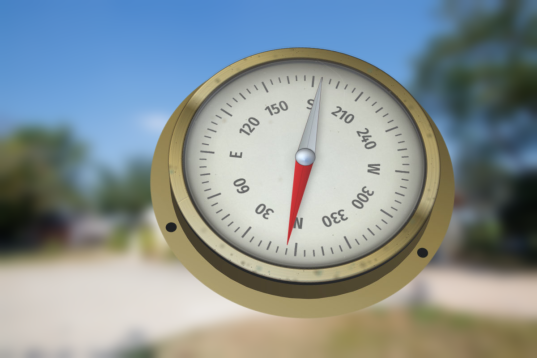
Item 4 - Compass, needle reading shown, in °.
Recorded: 5 °
